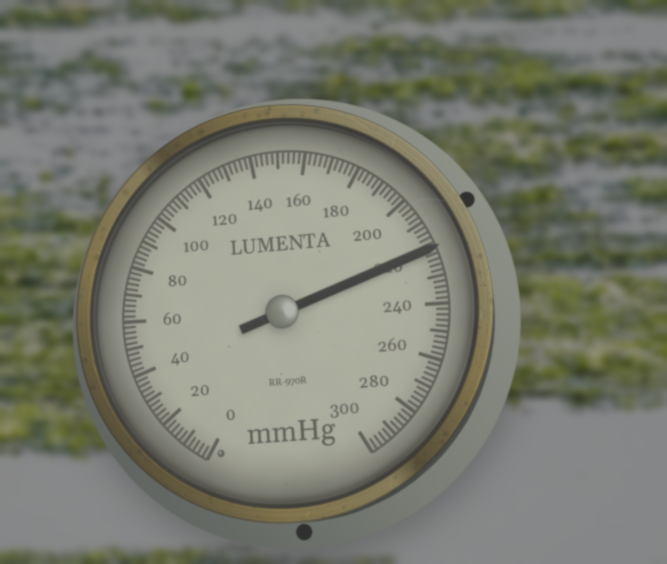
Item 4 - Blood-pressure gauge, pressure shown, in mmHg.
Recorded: 220 mmHg
